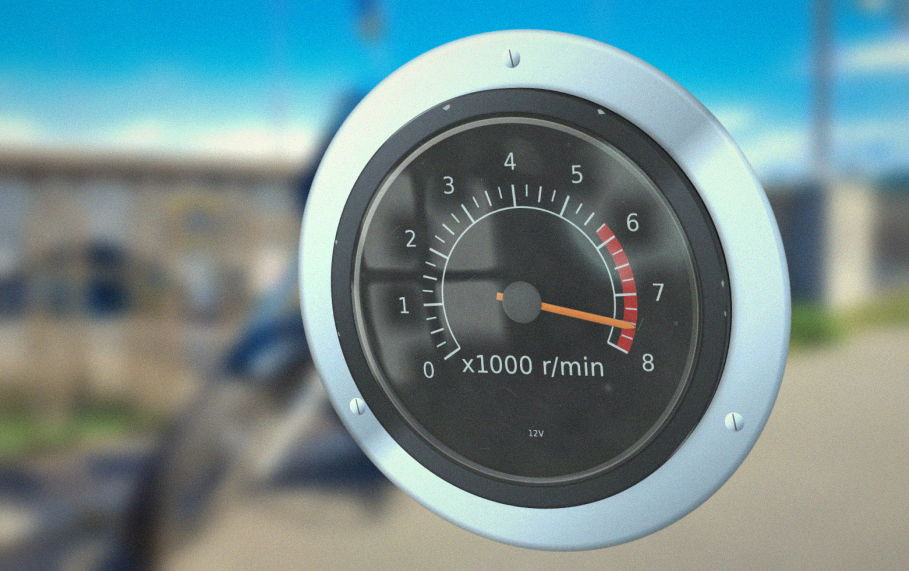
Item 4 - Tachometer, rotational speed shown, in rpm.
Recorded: 7500 rpm
